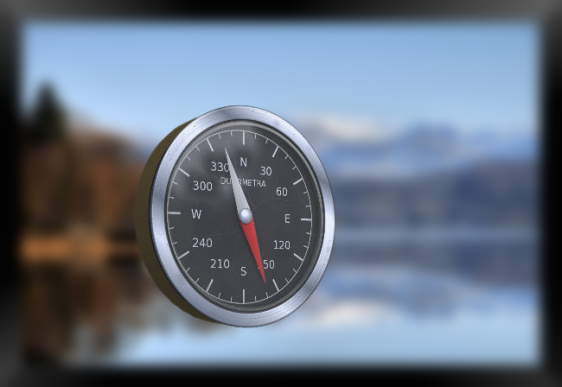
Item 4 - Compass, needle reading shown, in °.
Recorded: 160 °
